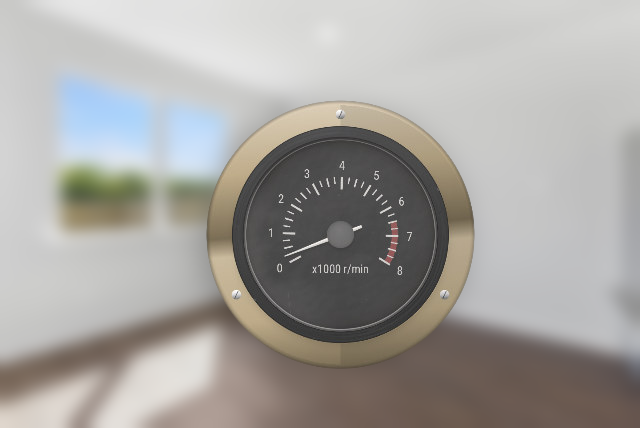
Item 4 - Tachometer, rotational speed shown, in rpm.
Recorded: 250 rpm
